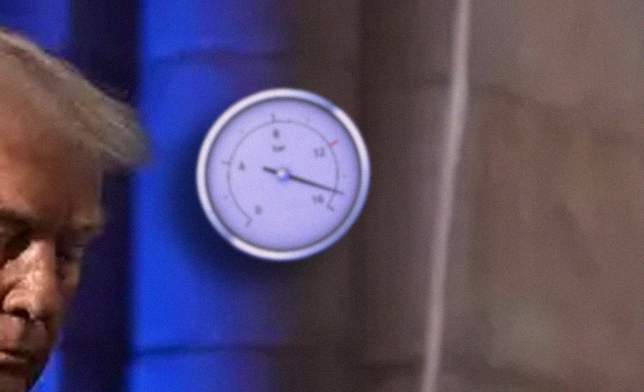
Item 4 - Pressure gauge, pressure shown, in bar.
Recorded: 15 bar
